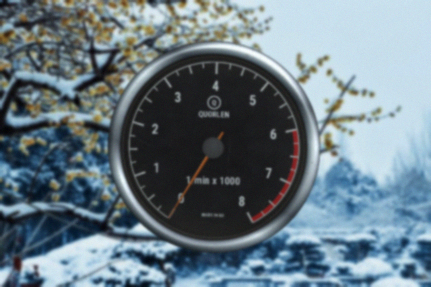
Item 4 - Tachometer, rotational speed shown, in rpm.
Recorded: 0 rpm
